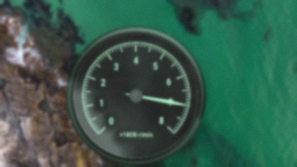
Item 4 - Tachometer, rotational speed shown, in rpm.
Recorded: 7000 rpm
